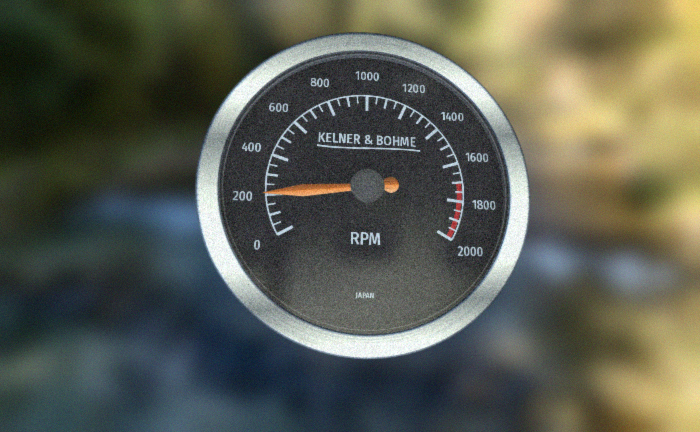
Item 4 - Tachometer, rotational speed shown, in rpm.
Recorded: 200 rpm
